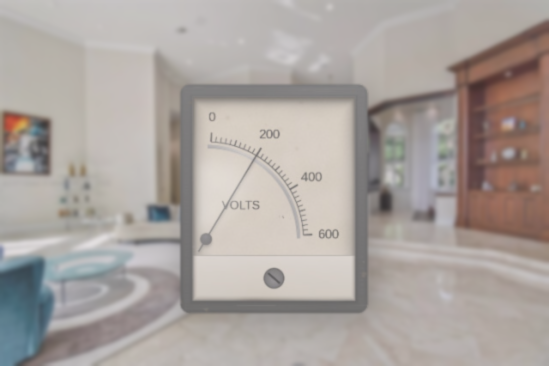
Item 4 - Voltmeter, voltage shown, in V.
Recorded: 200 V
